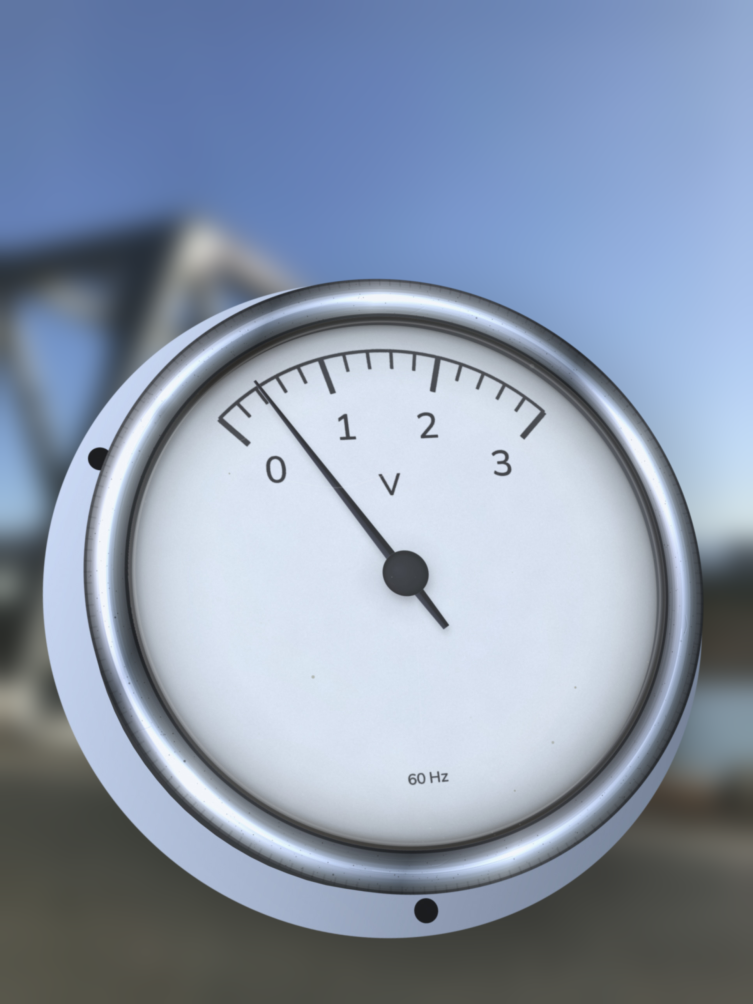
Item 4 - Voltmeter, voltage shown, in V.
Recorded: 0.4 V
